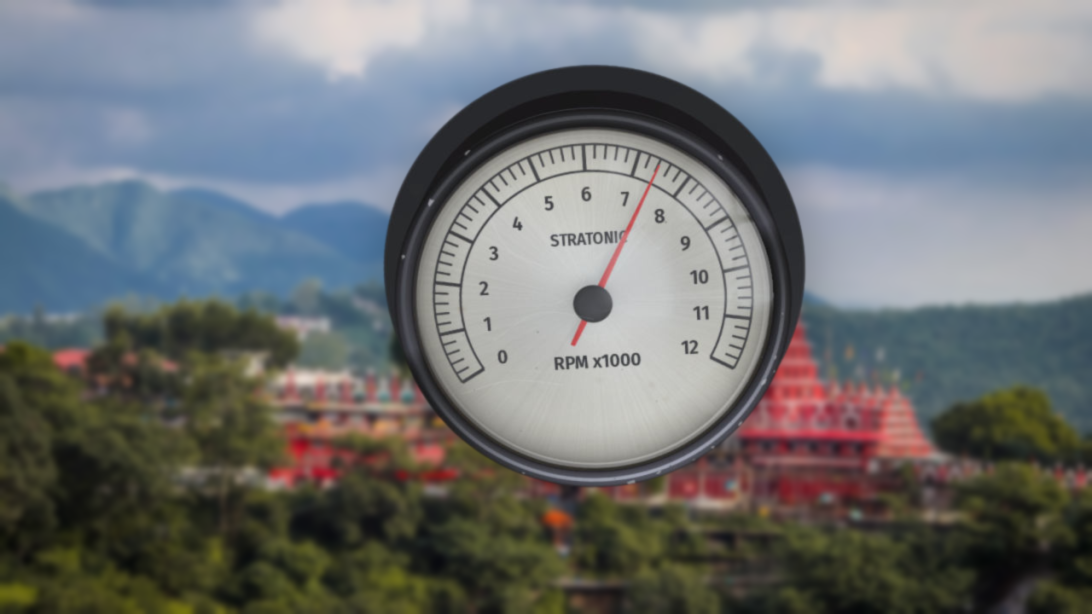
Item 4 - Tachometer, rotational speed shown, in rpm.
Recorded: 7400 rpm
